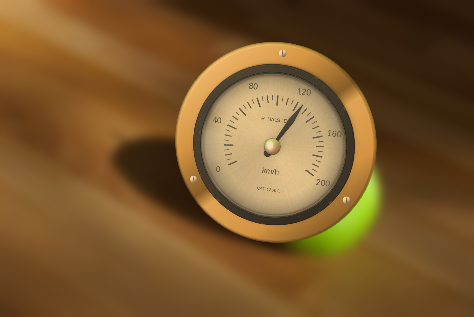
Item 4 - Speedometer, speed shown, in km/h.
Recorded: 125 km/h
